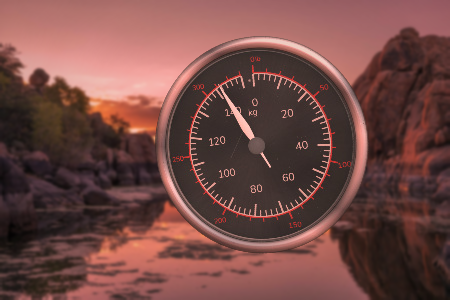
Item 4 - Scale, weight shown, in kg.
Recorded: 142 kg
